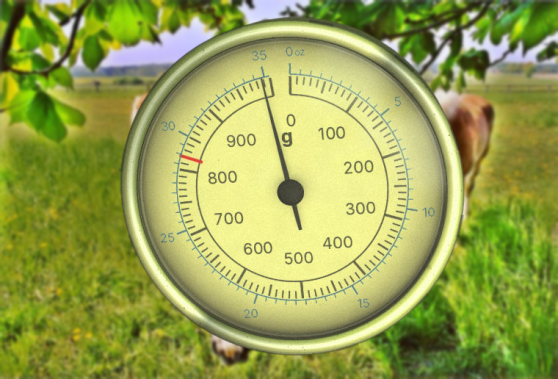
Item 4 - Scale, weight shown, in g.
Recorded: 990 g
